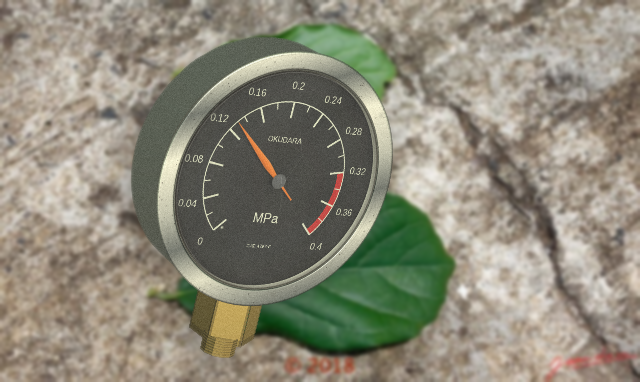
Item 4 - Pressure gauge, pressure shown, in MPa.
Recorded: 0.13 MPa
